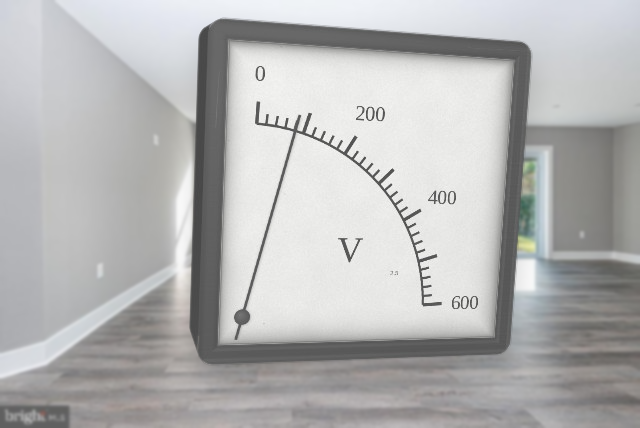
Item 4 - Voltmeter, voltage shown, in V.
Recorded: 80 V
